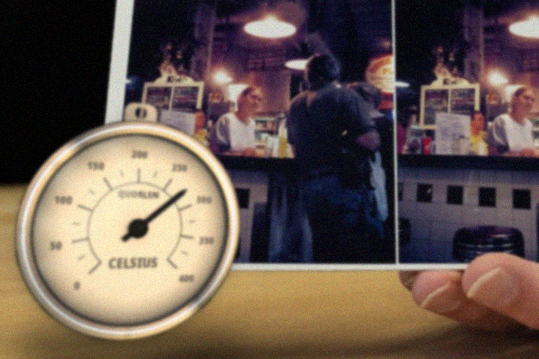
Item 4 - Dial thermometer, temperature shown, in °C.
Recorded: 275 °C
